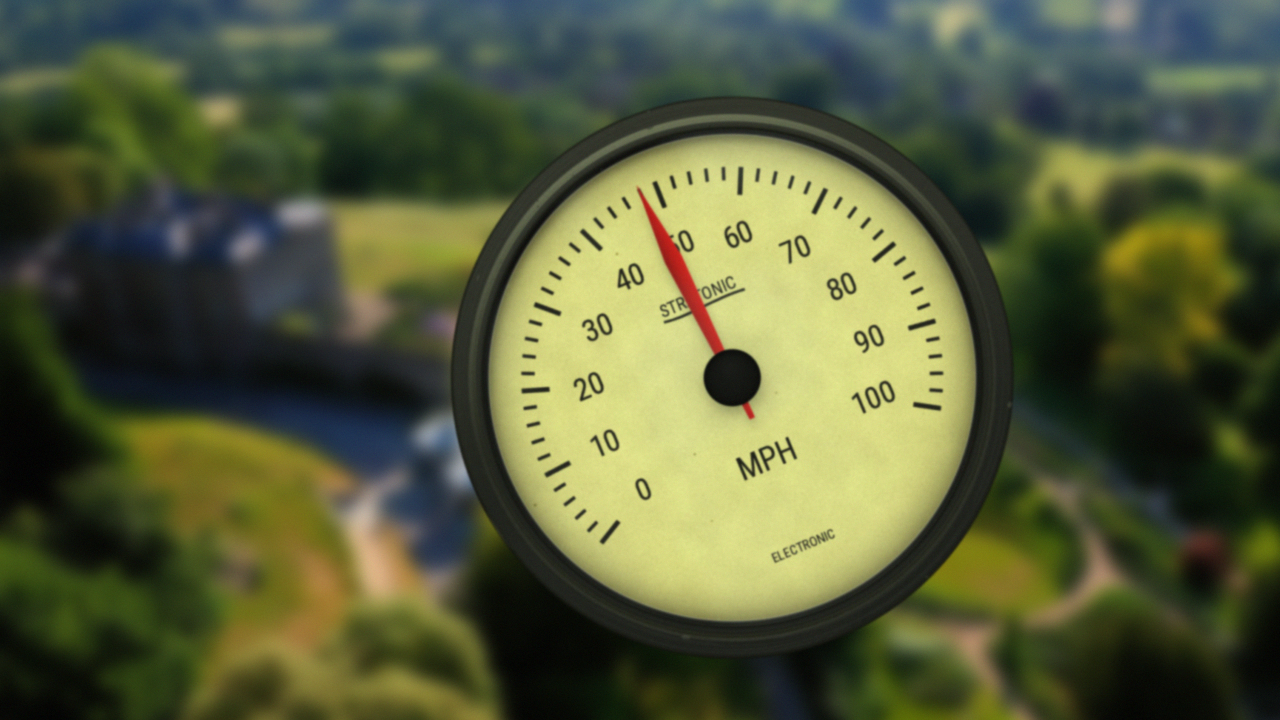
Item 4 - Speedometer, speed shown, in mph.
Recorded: 48 mph
